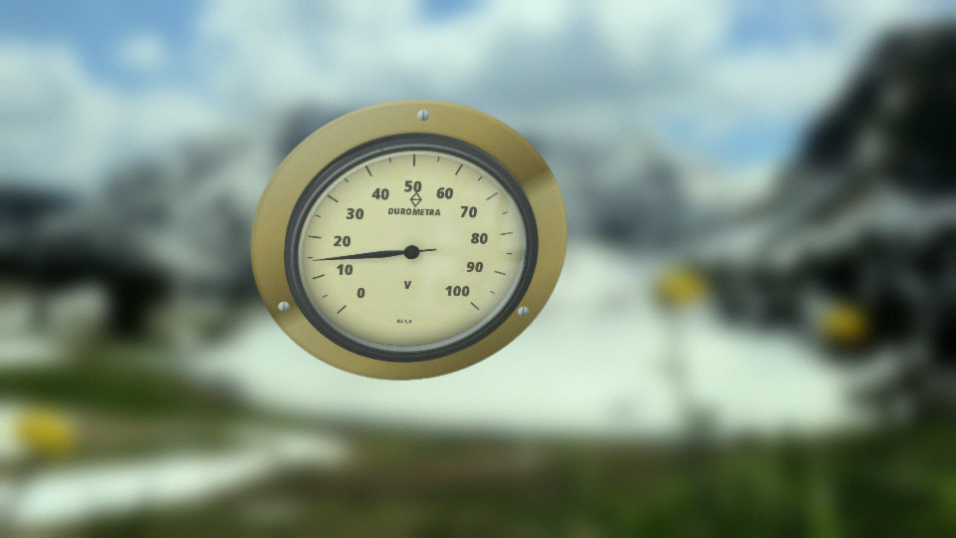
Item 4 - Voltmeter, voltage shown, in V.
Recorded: 15 V
